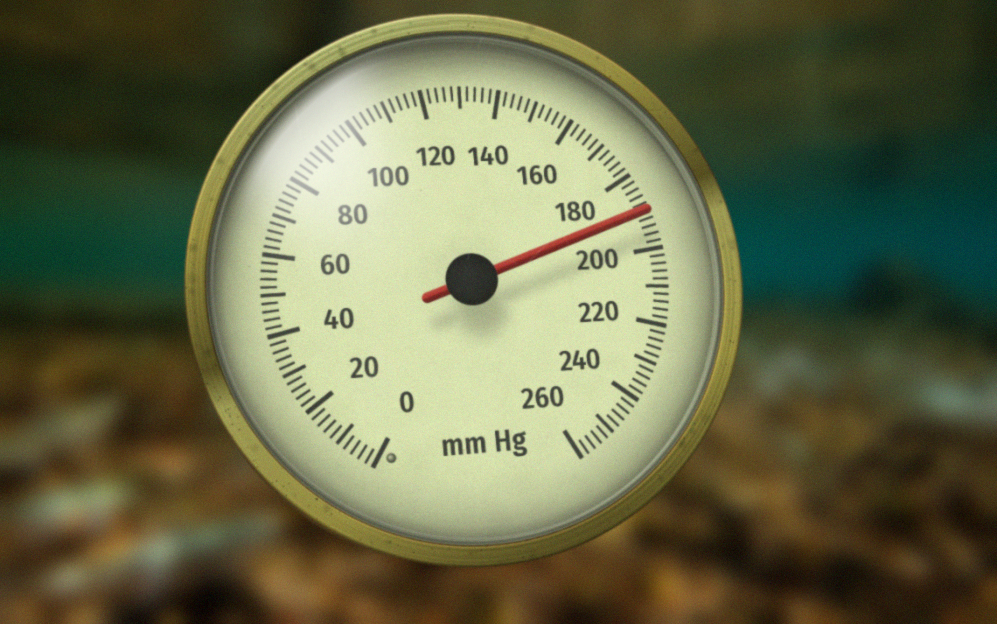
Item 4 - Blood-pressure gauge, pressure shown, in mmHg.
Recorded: 190 mmHg
